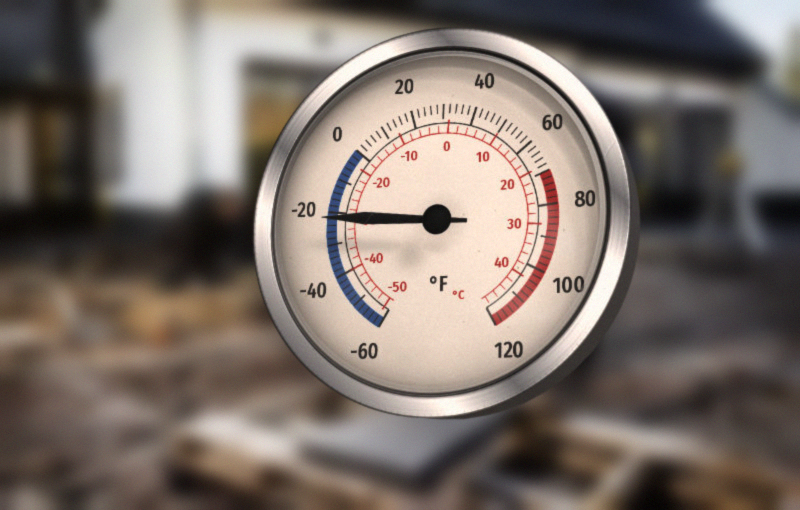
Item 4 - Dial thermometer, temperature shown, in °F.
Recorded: -22 °F
